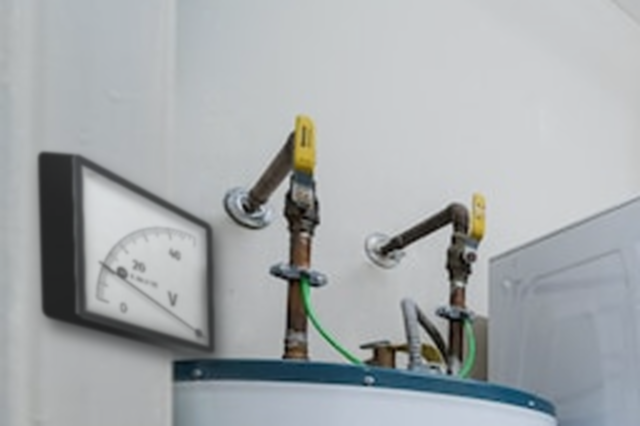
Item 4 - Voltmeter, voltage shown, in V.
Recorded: 10 V
